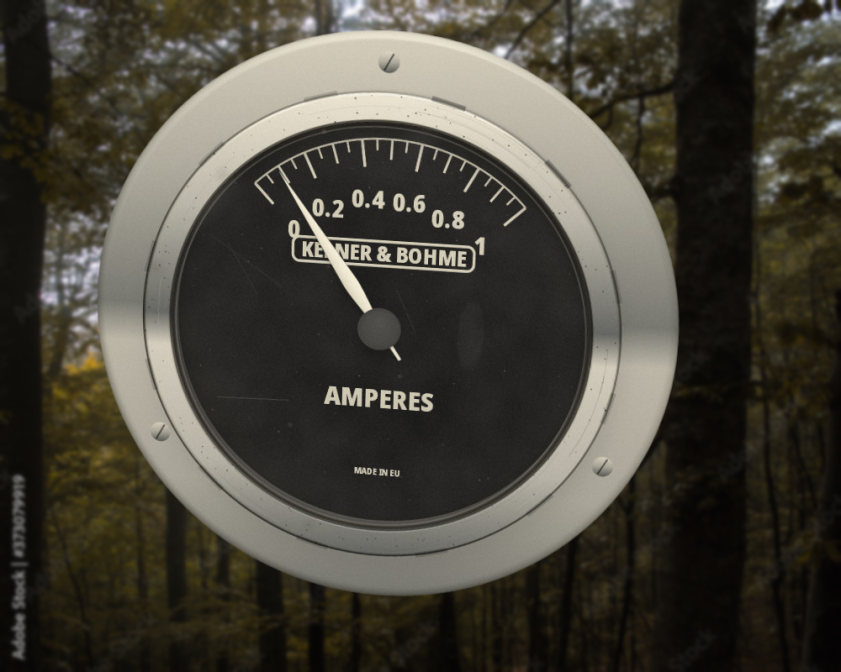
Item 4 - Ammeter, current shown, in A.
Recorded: 0.1 A
